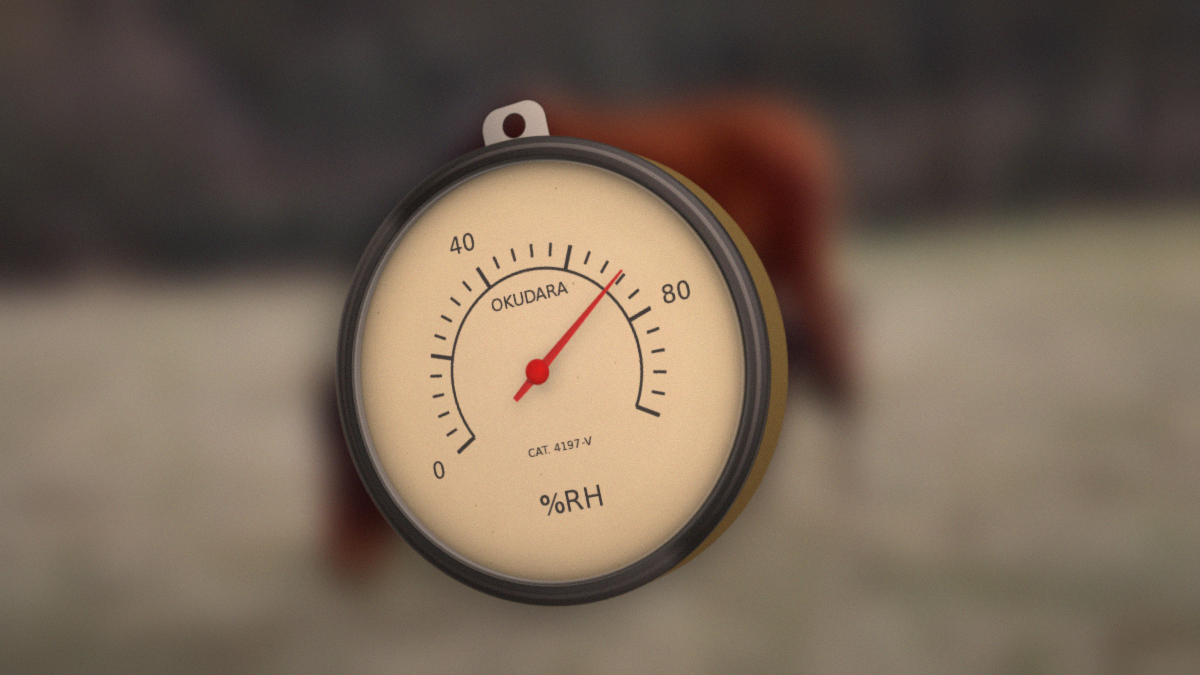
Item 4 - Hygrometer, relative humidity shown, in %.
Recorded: 72 %
